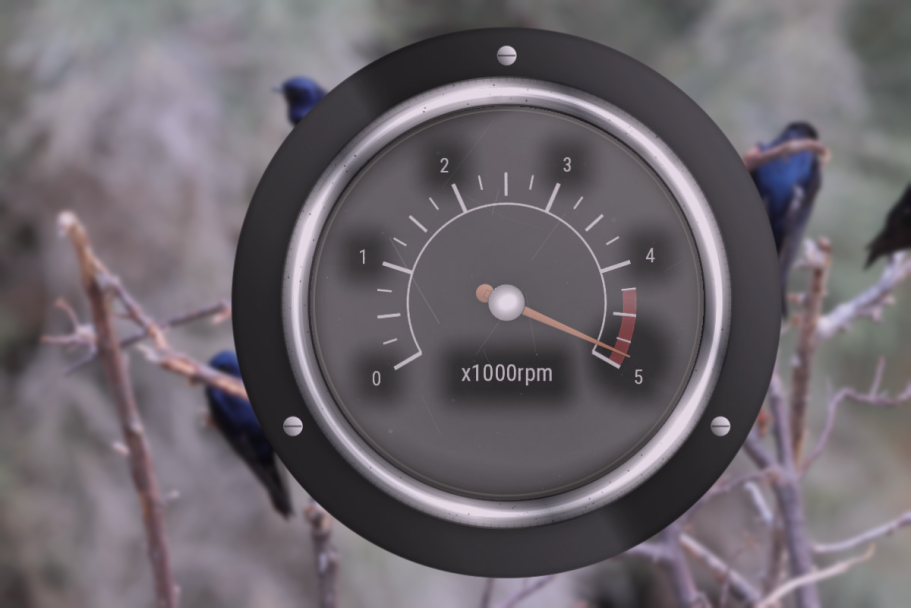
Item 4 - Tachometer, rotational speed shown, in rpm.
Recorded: 4875 rpm
